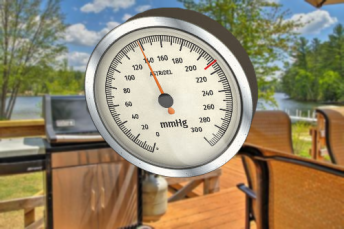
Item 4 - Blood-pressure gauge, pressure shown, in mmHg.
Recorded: 140 mmHg
